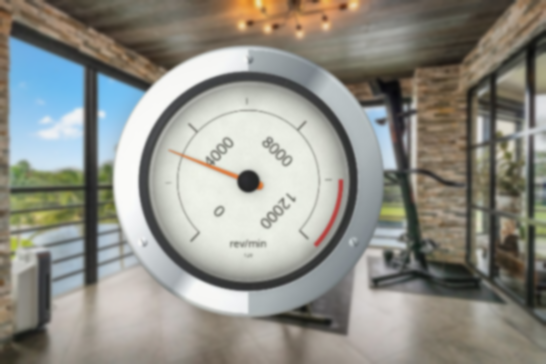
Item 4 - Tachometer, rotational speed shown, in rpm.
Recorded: 3000 rpm
